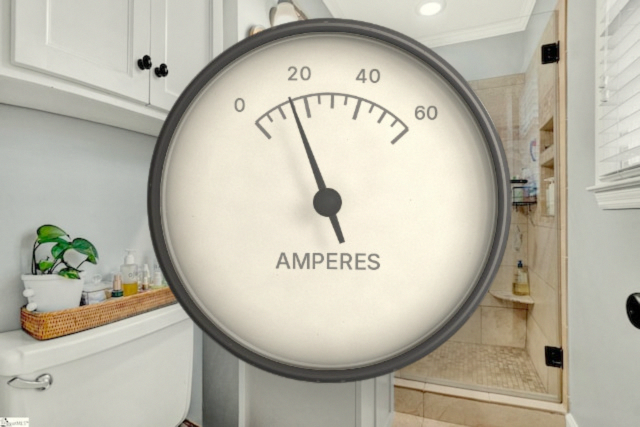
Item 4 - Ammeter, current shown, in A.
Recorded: 15 A
